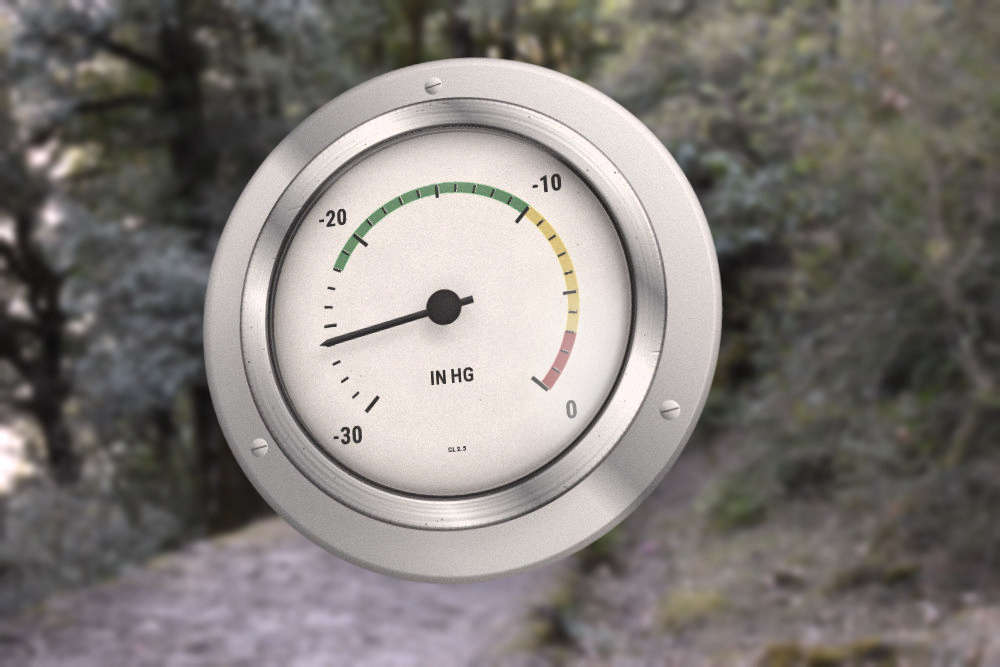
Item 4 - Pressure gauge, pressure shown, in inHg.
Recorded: -26 inHg
